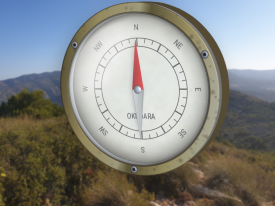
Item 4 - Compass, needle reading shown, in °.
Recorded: 0 °
